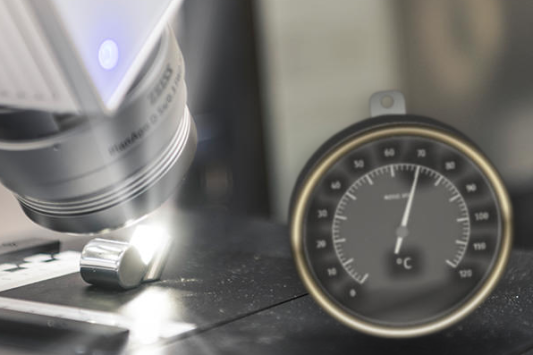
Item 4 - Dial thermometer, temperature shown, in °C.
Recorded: 70 °C
